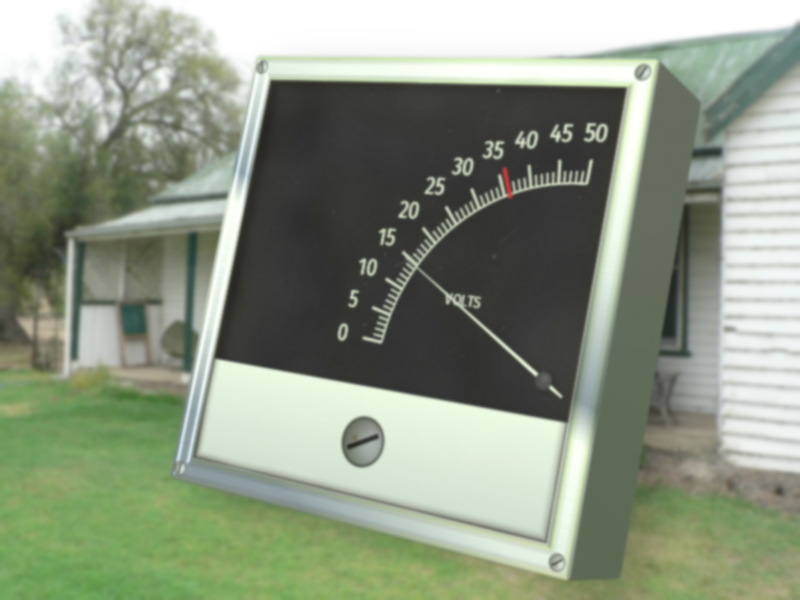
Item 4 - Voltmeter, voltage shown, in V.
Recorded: 15 V
